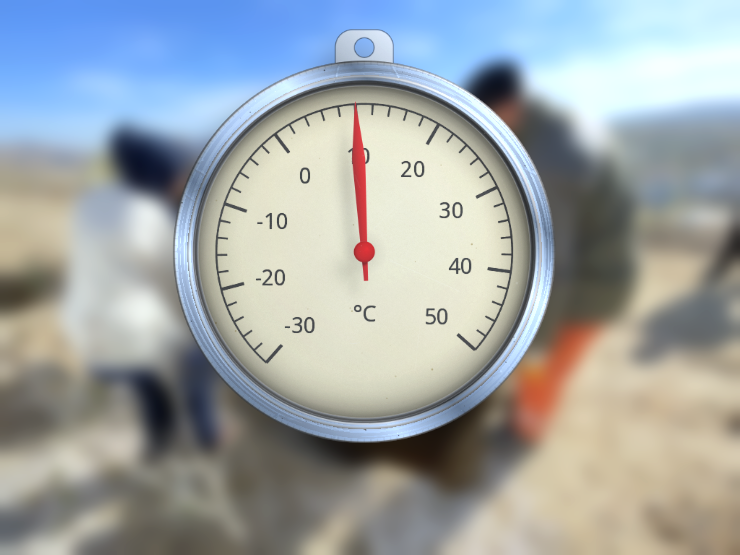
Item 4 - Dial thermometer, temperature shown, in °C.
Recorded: 10 °C
